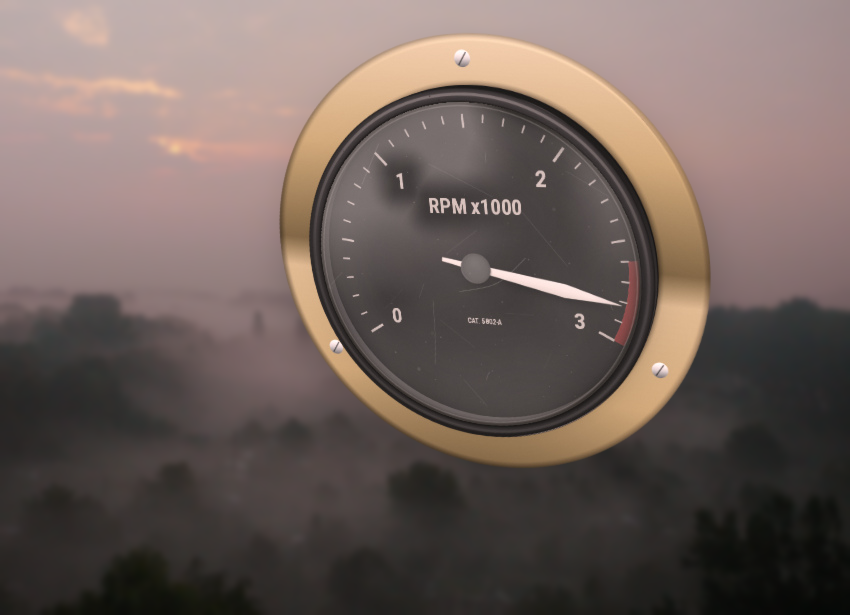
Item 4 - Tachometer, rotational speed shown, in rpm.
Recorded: 2800 rpm
